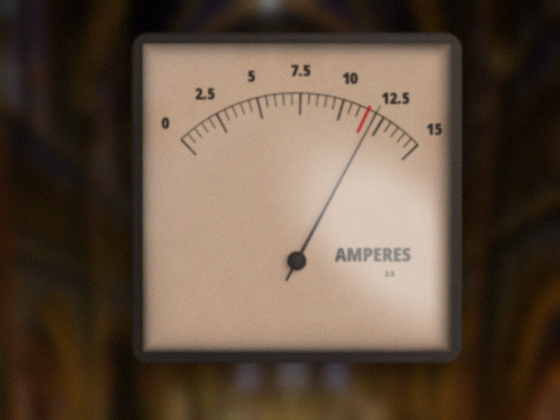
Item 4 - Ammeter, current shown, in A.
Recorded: 12 A
